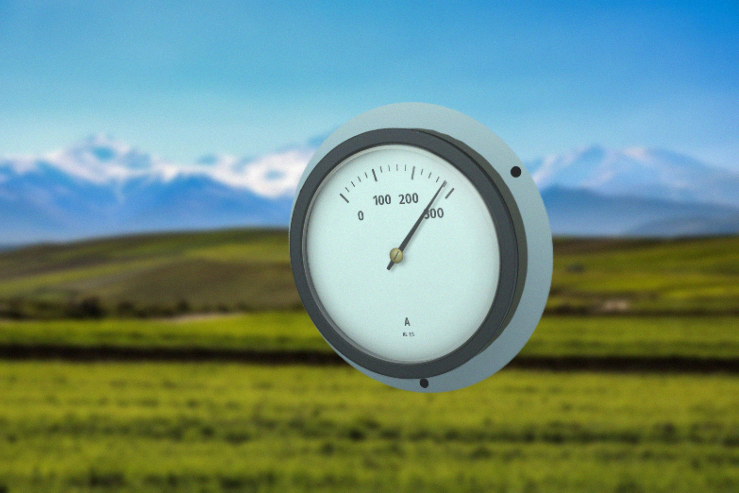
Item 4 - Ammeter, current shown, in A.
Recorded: 280 A
